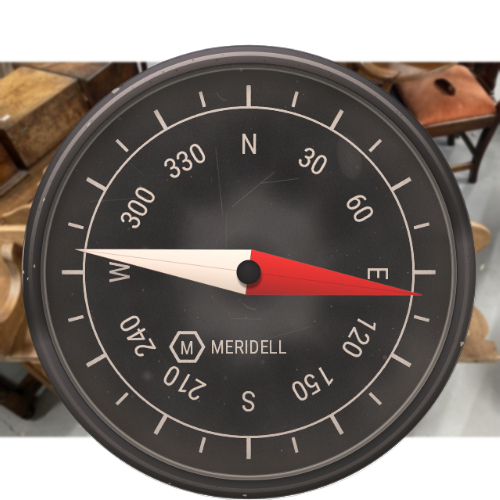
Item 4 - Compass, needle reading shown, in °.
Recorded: 97.5 °
